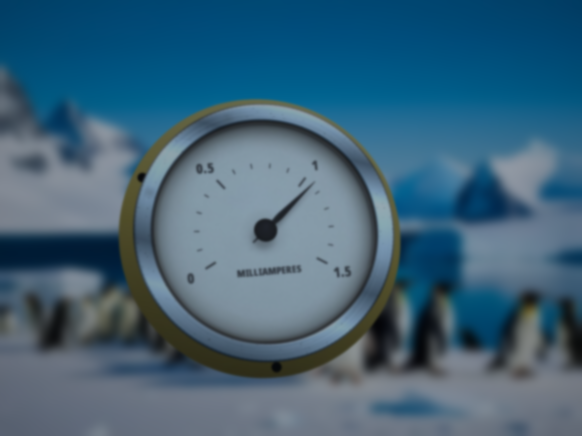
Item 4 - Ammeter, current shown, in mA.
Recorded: 1.05 mA
